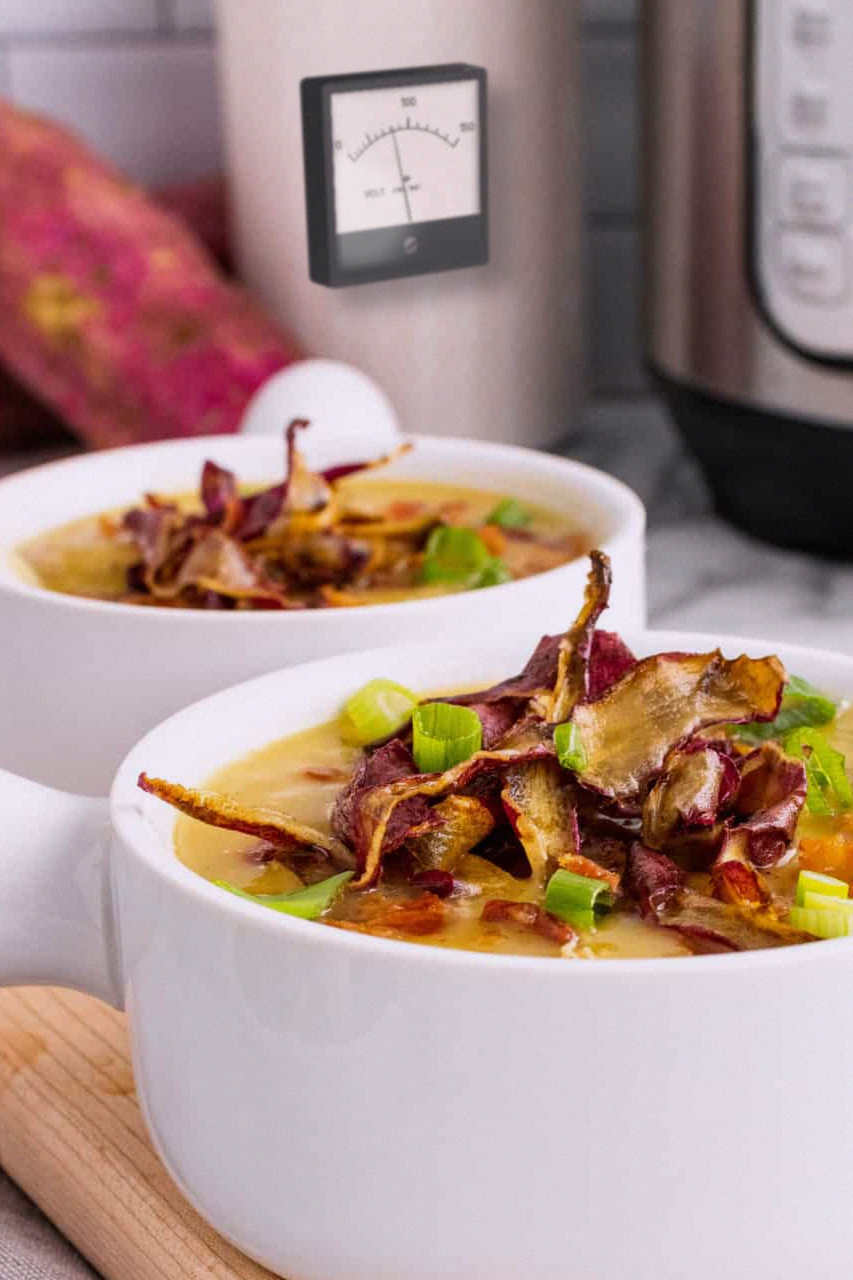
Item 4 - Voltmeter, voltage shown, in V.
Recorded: 80 V
